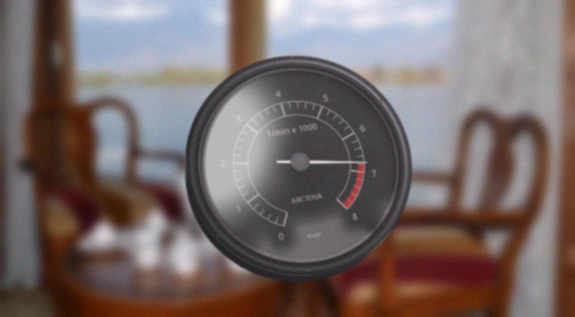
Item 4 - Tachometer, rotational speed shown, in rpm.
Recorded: 6800 rpm
